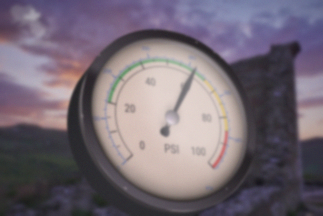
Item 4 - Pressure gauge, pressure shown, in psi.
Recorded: 60 psi
